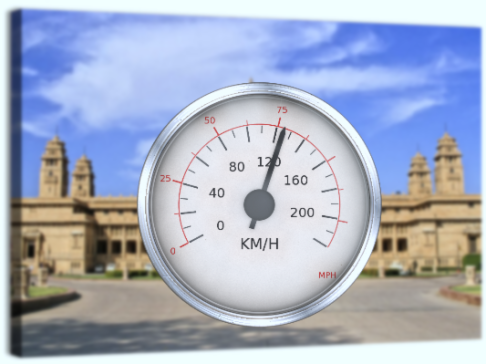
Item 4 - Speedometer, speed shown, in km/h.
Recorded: 125 km/h
